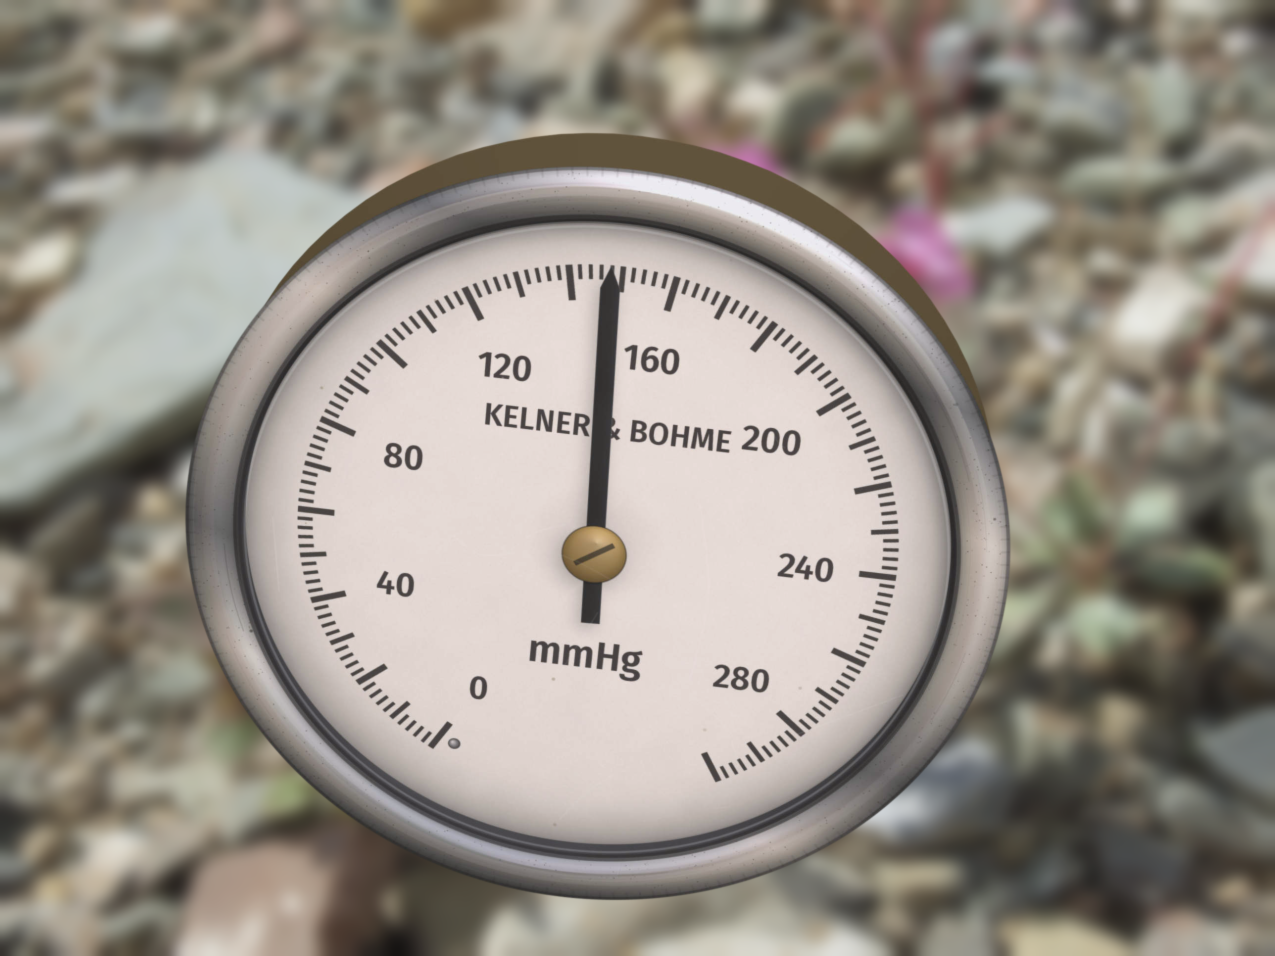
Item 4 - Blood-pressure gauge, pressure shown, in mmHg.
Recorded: 148 mmHg
